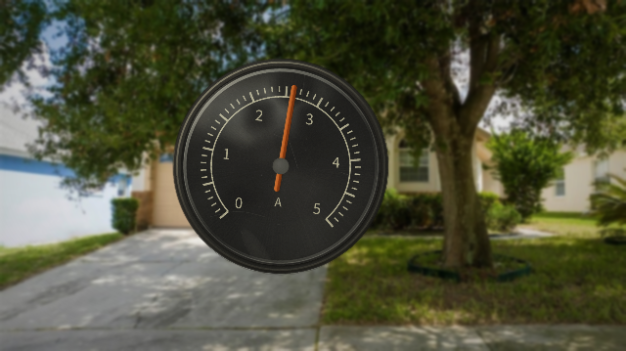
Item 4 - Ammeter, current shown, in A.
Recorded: 2.6 A
